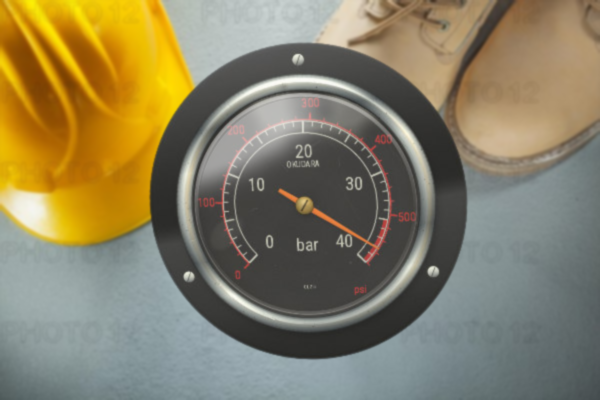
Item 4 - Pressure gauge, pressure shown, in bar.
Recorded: 38 bar
